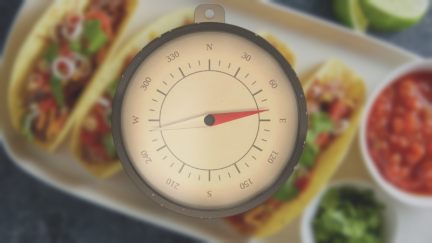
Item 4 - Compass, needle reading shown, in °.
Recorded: 80 °
